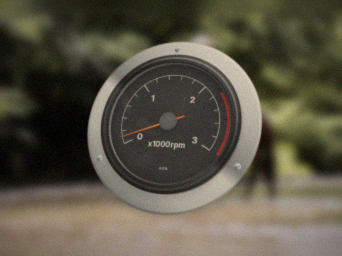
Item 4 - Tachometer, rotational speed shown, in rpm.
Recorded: 100 rpm
